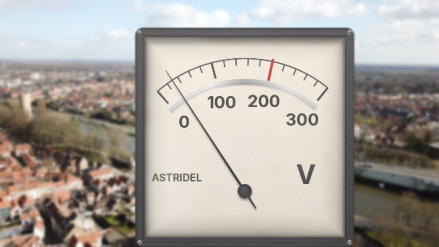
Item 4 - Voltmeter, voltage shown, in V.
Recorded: 30 V
